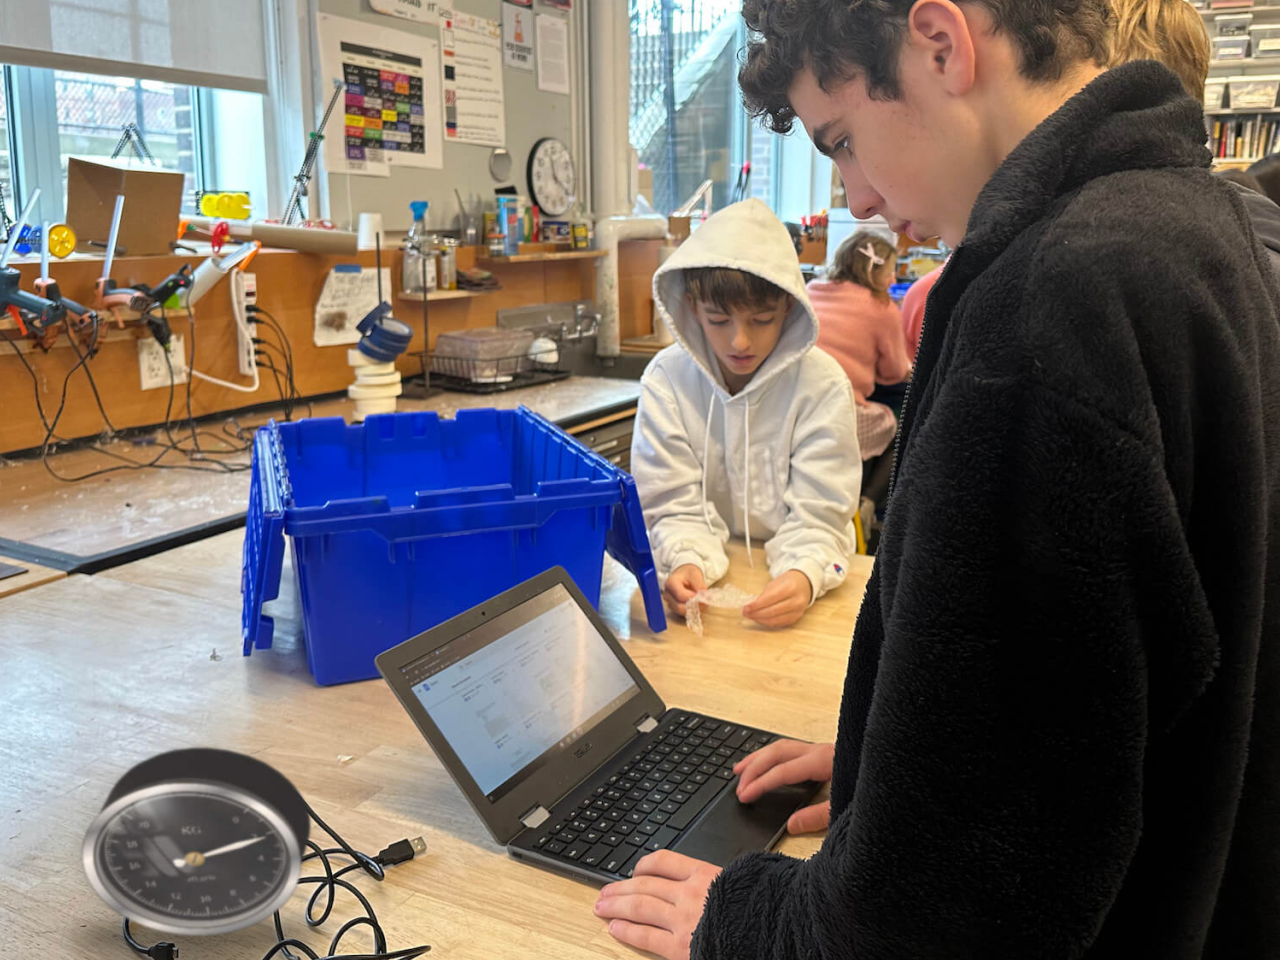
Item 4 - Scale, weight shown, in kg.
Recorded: 2 kg
